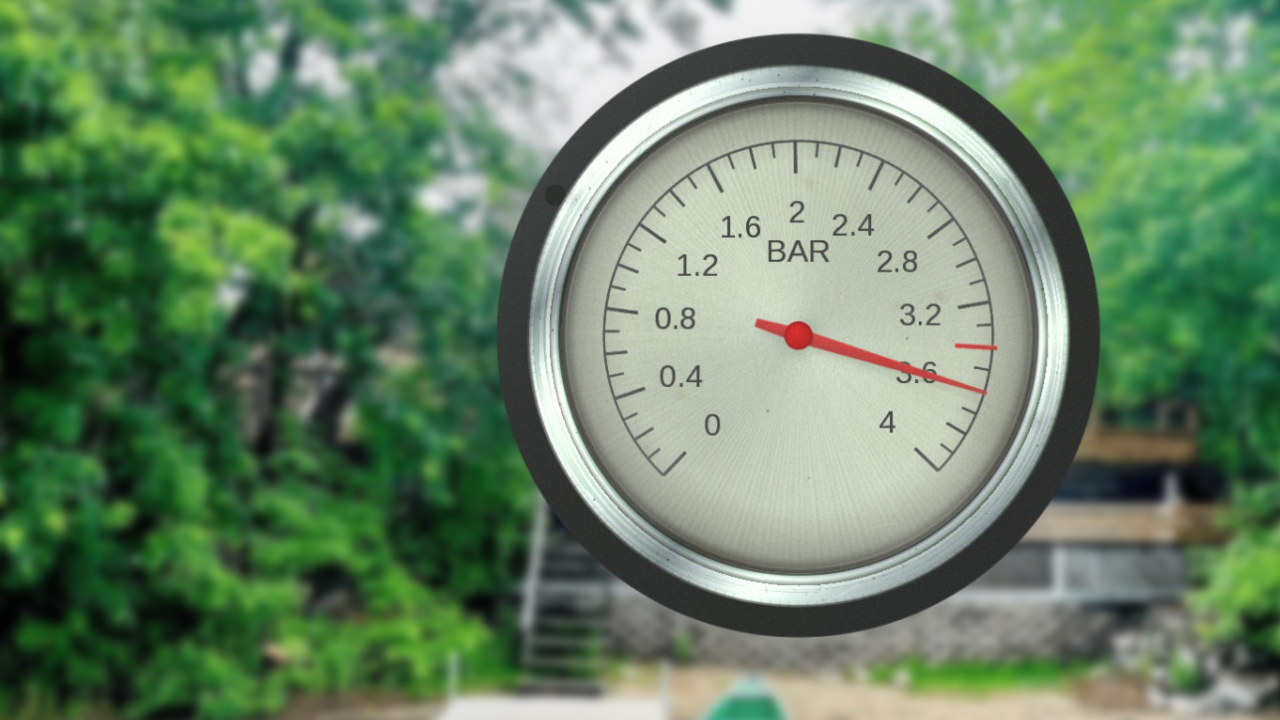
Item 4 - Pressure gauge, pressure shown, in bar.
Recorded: 3.6 bar
